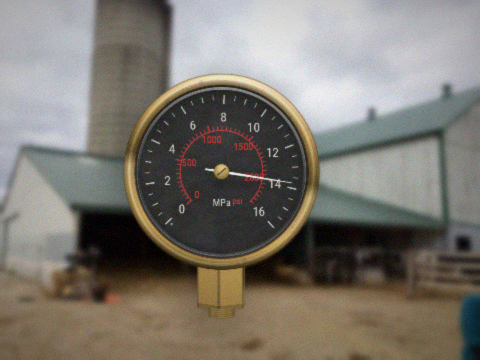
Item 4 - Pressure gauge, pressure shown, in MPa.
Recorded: 13.75 MPa
